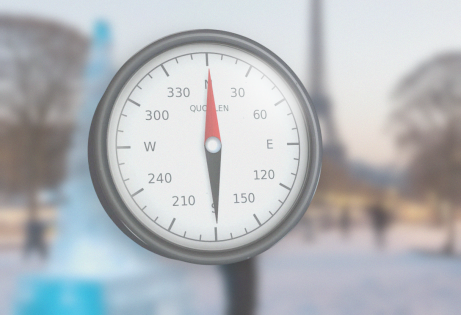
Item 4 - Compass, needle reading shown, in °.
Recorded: 0 °
